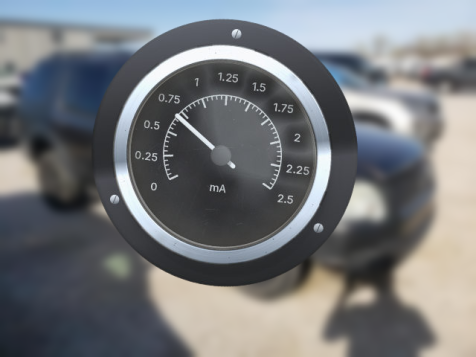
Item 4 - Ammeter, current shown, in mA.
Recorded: 0.7 mA
